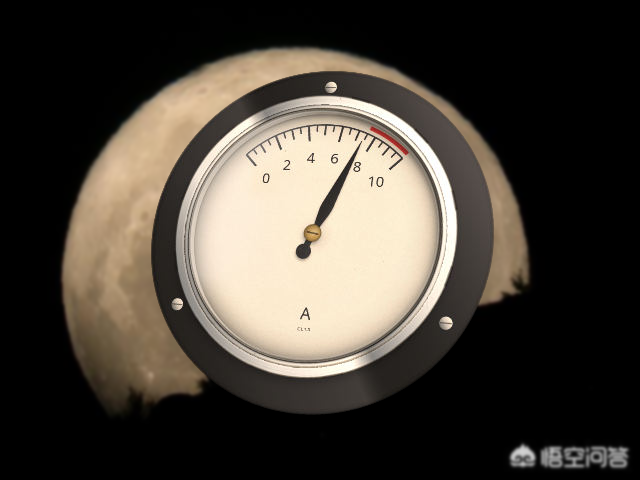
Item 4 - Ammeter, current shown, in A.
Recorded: 7.5 A
